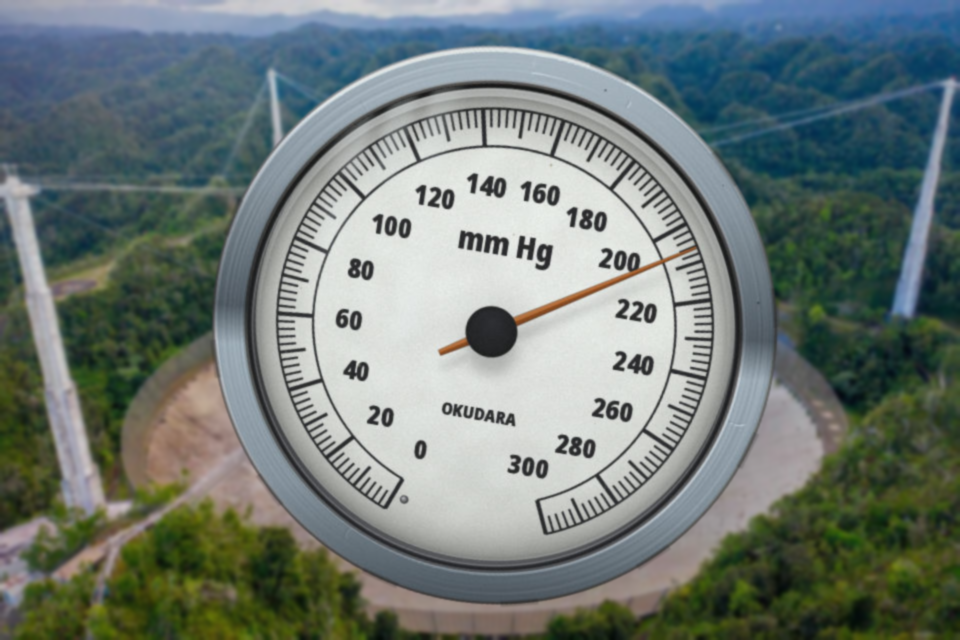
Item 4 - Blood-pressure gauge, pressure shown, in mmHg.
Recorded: 206 mmHg
